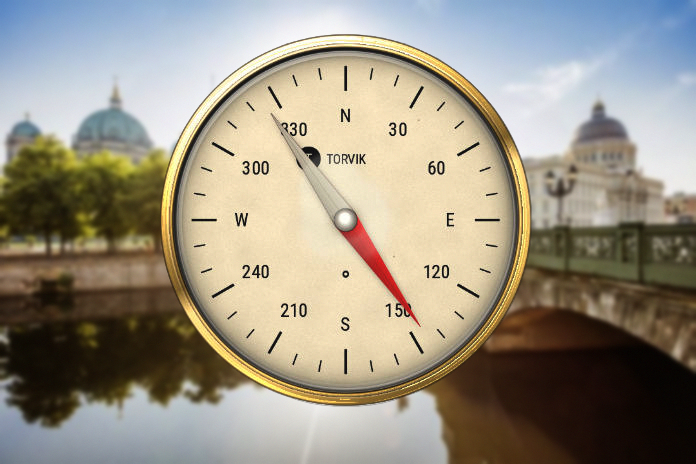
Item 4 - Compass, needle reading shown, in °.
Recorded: 145 °
